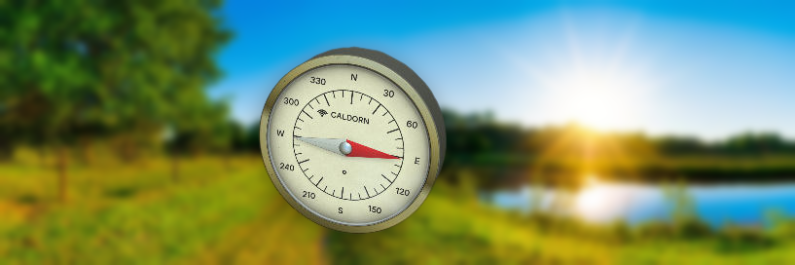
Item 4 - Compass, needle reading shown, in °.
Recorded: 90 °
